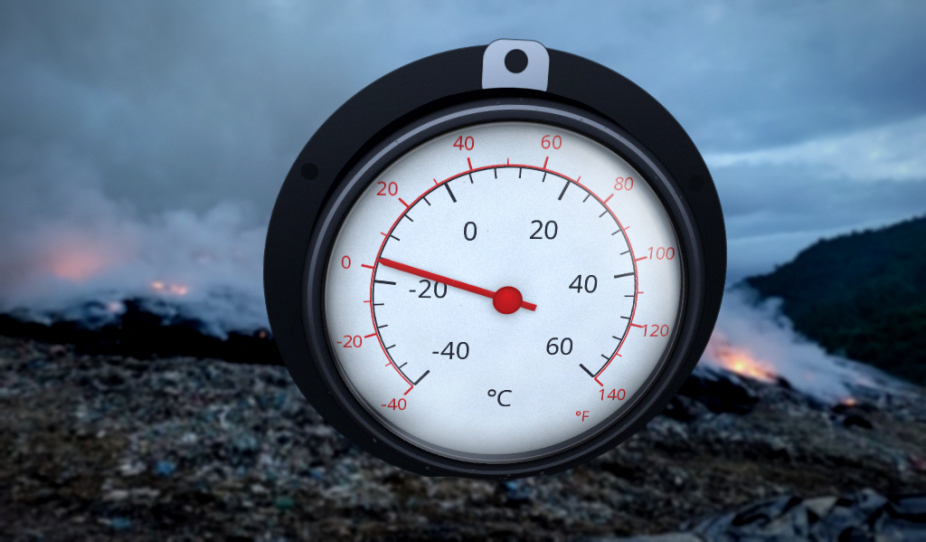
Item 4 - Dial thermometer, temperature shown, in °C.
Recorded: -16 °C
